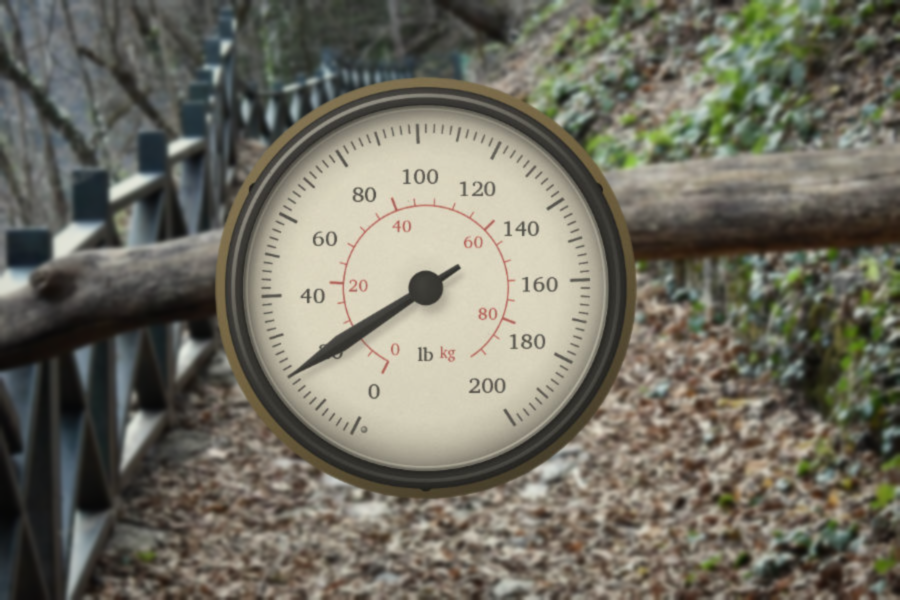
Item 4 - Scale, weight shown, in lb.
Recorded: 20 lb
